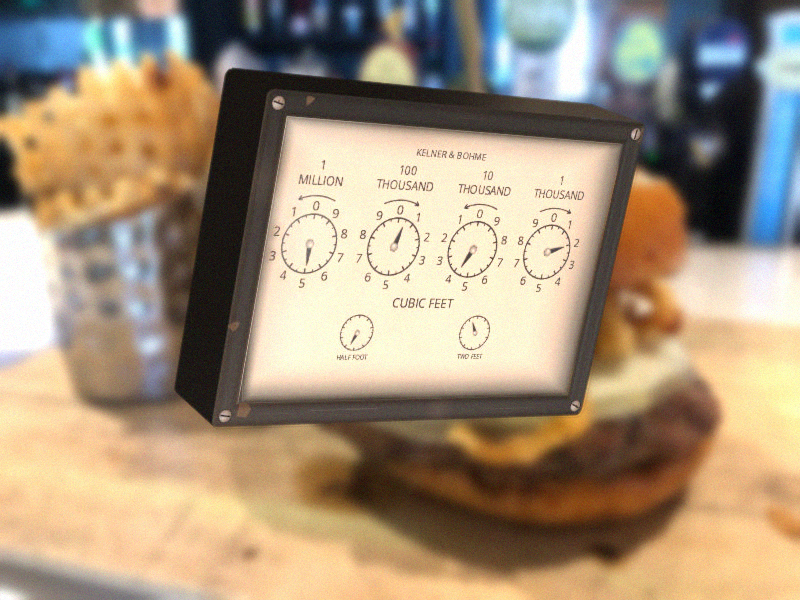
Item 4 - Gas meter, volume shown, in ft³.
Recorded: 504200 ft³
